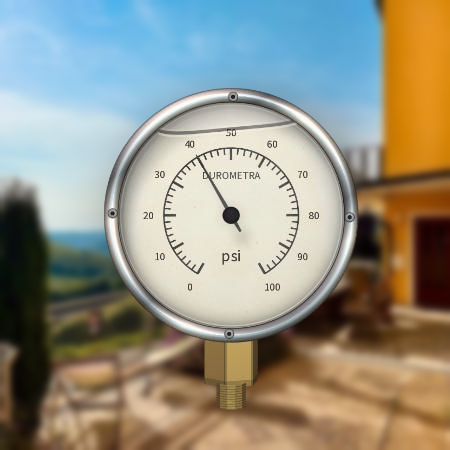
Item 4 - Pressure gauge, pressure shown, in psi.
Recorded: 40 psi
